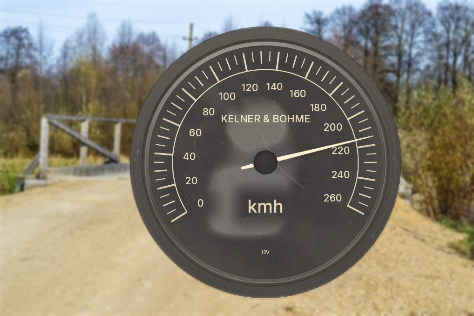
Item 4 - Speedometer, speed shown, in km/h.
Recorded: 215 km/h
